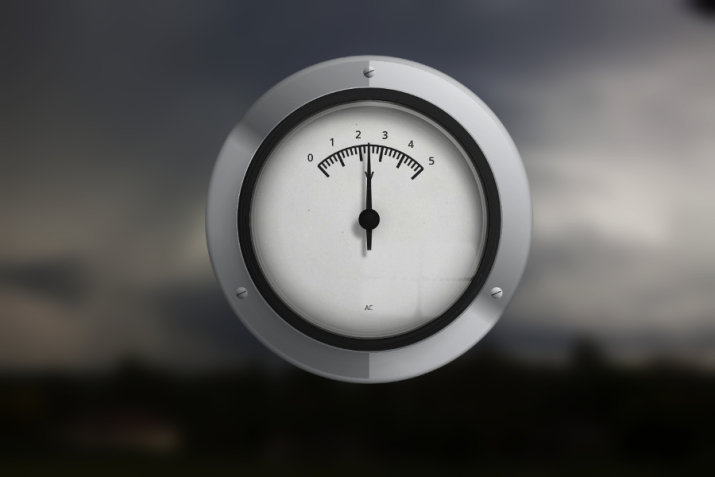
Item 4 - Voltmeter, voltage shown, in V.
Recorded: 2.4 V
